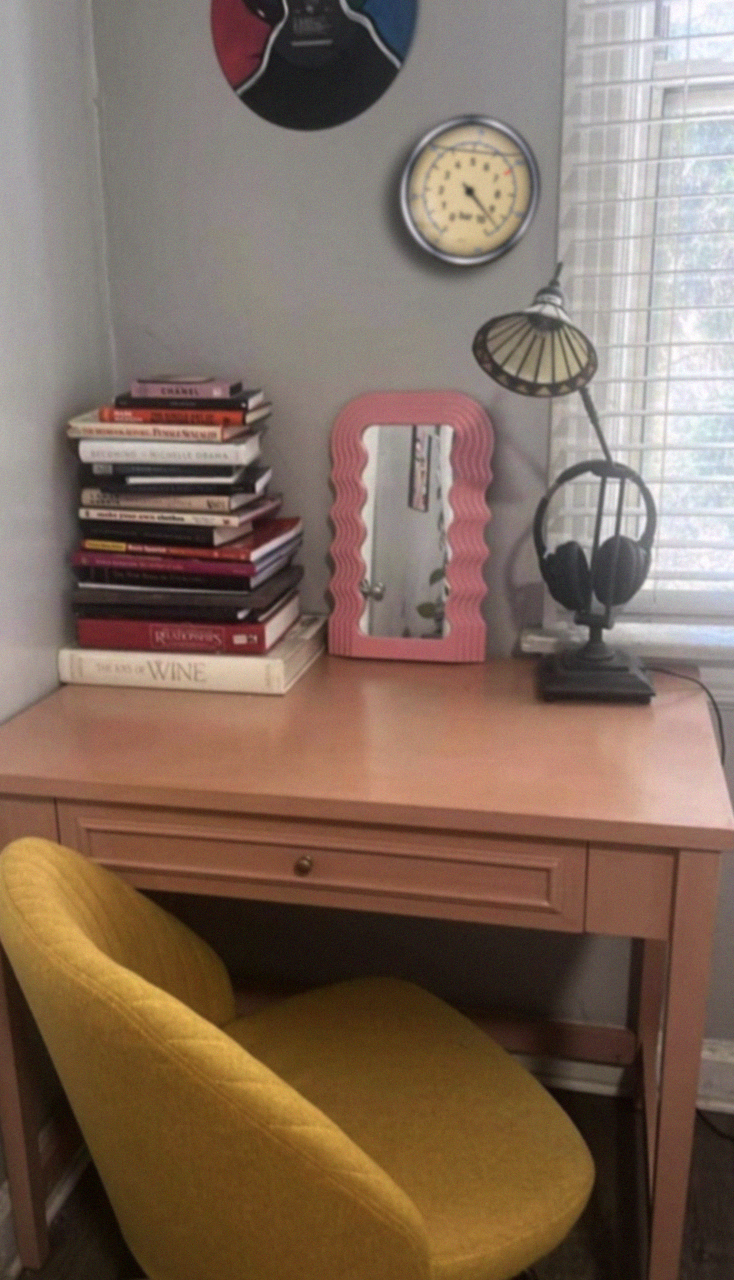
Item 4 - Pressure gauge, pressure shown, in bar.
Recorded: 9.5 bar
